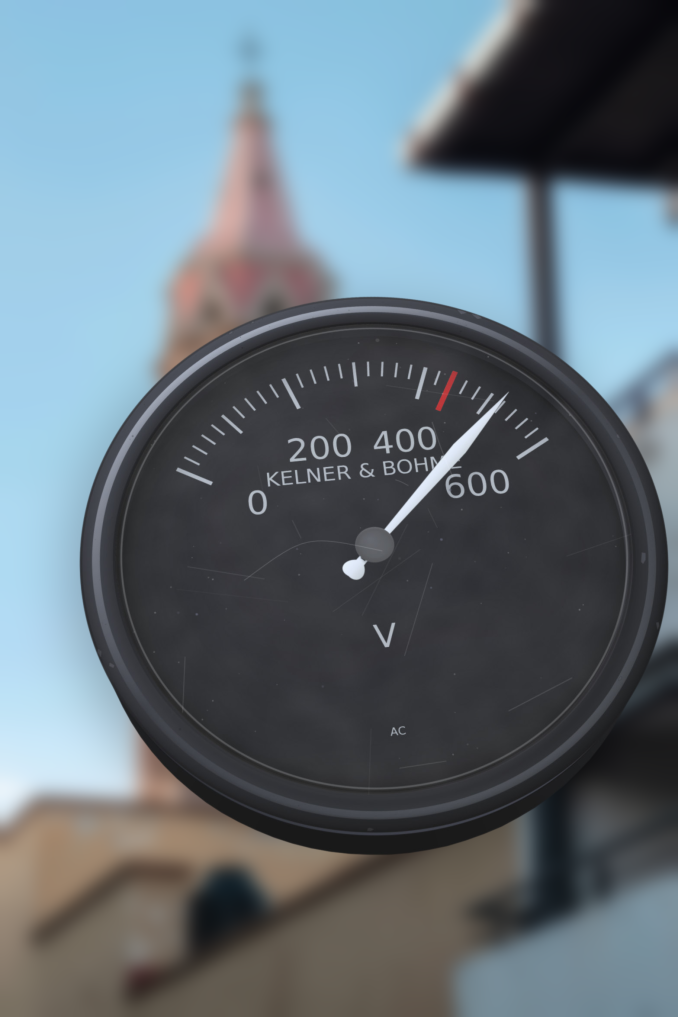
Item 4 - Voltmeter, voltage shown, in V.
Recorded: 520 V
